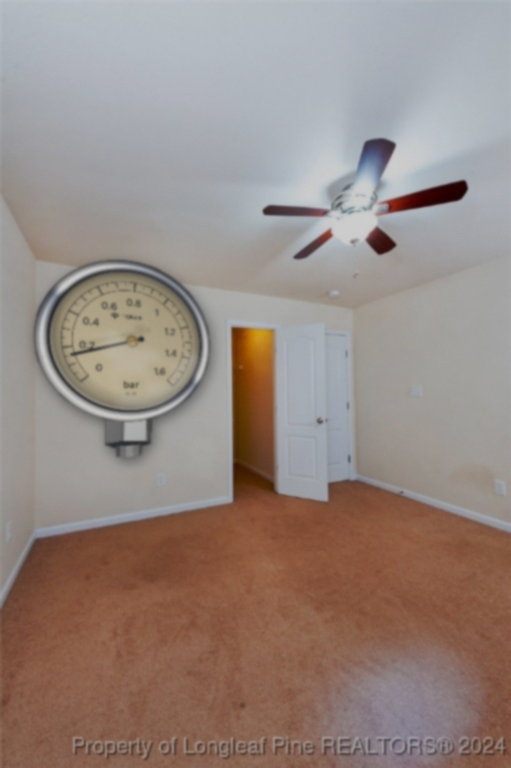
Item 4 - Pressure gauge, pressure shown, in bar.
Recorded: 0.15 bar
